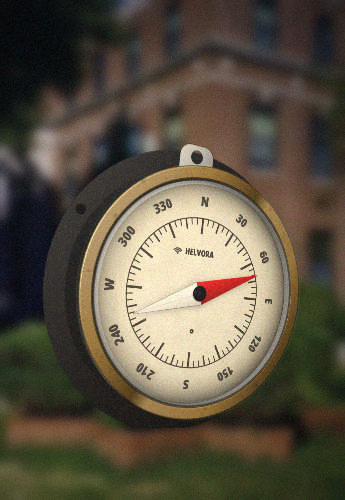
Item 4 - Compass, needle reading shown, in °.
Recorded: 70 °
